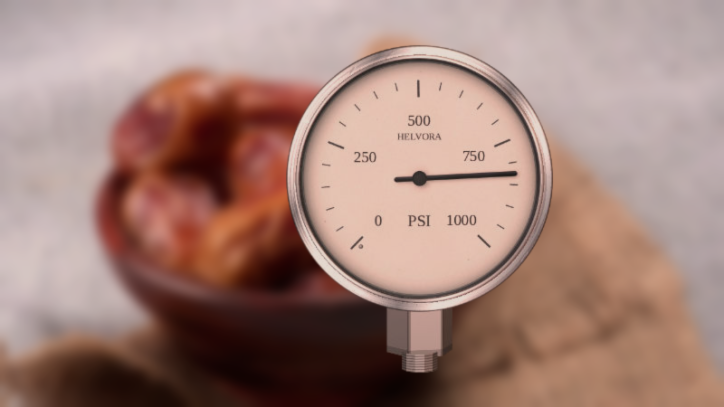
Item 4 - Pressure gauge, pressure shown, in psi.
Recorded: 825 psi
